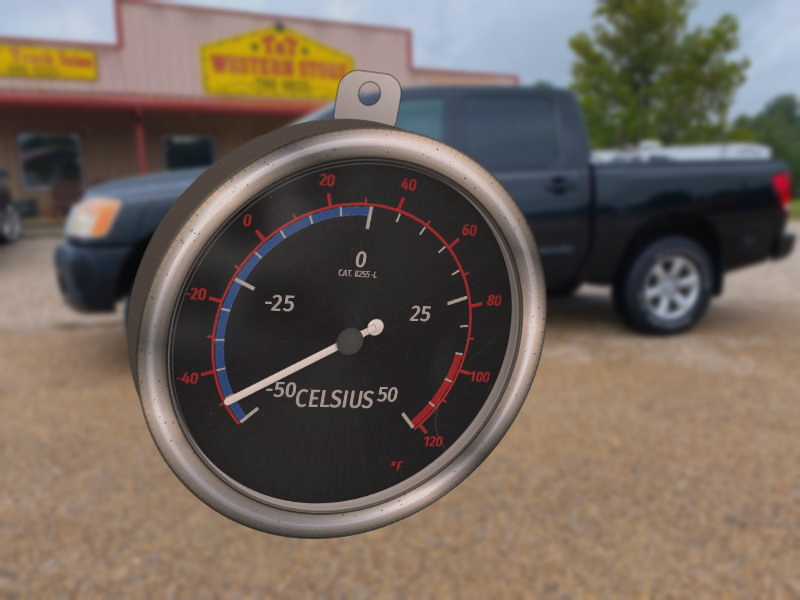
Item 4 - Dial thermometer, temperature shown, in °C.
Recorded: -45 °C
